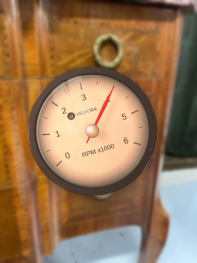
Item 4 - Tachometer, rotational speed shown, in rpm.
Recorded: 4000 rpm
